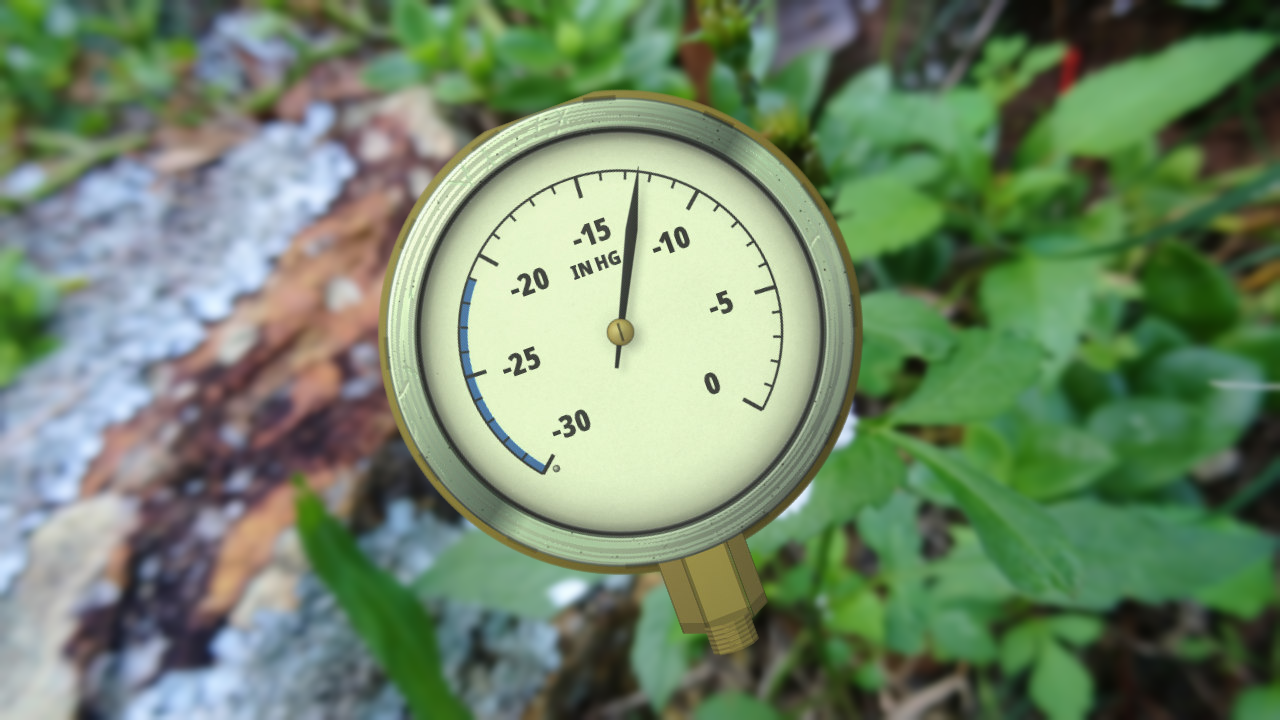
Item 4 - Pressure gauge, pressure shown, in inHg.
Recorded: -12.5 inHg
